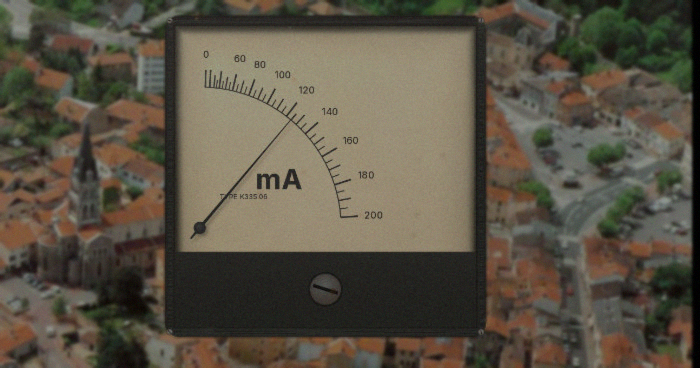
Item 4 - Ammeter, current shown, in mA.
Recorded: 125 mA
